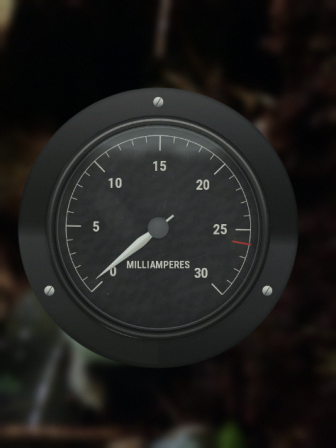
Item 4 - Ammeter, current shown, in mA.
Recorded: 0.5 mA
